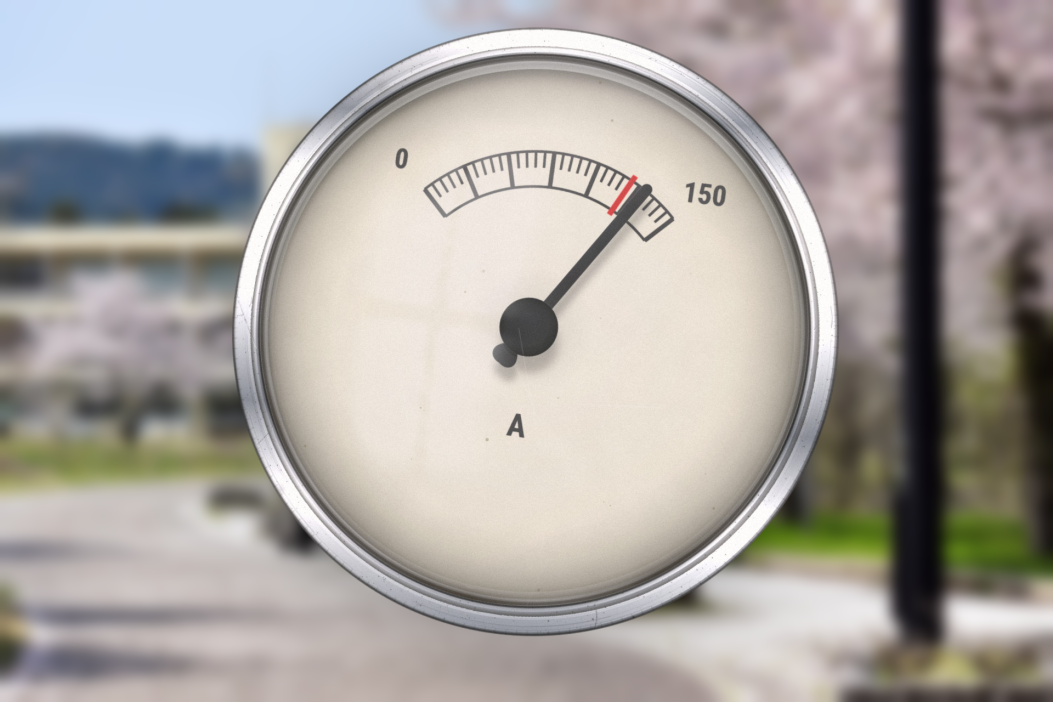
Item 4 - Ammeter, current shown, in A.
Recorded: 130 A
